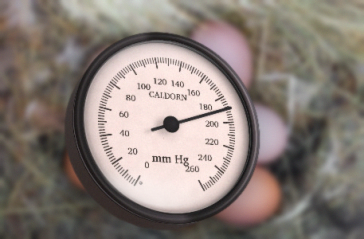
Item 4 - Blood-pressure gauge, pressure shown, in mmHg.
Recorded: 190 mmHg
